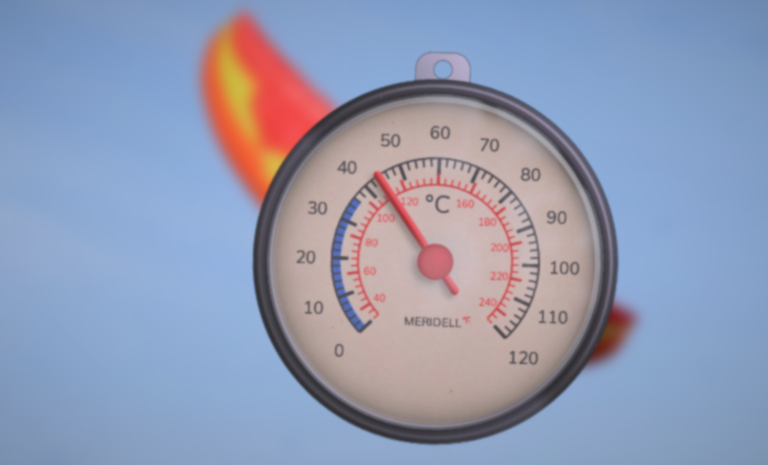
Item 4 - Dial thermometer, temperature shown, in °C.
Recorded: 44 °C
